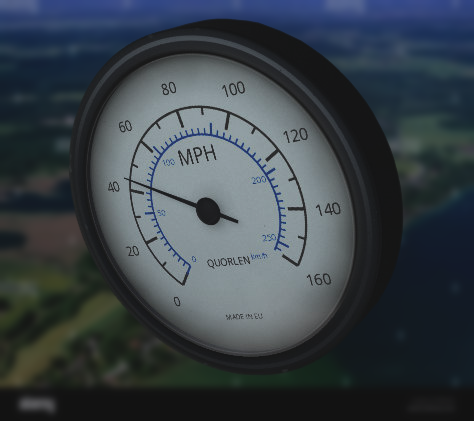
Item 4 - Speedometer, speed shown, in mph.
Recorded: 45 mph
